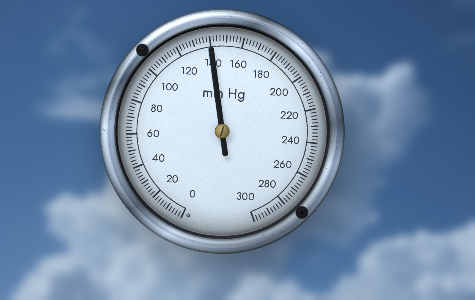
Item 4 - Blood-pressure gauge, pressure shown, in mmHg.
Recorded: 140 mmHg
